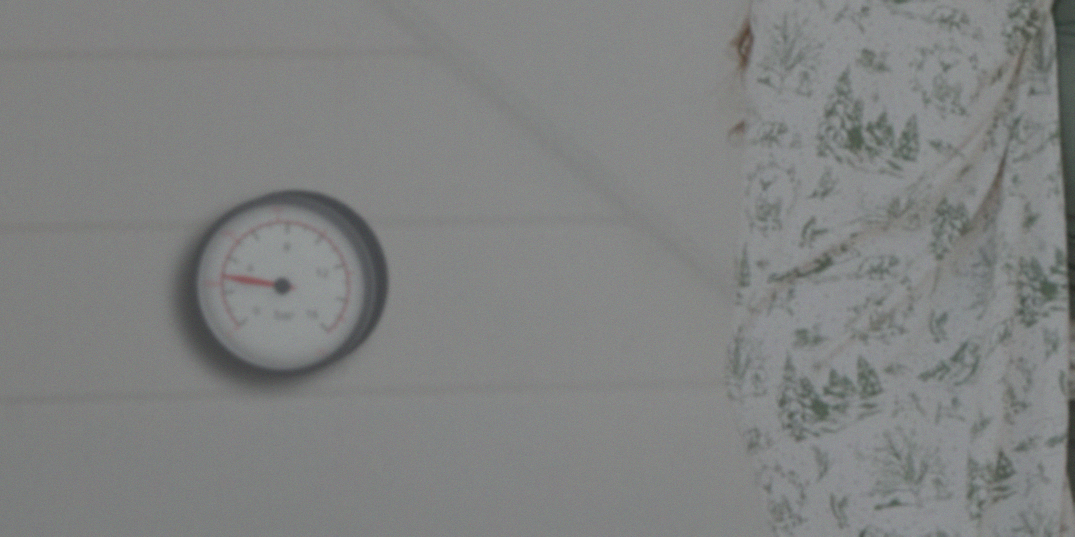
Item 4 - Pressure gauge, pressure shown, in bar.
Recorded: 3 bar
